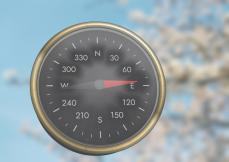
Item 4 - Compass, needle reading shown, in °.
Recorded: 85 °
